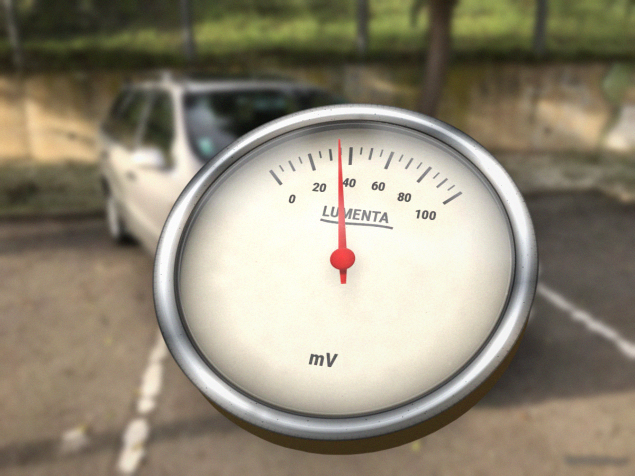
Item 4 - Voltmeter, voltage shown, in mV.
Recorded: 35 mV
